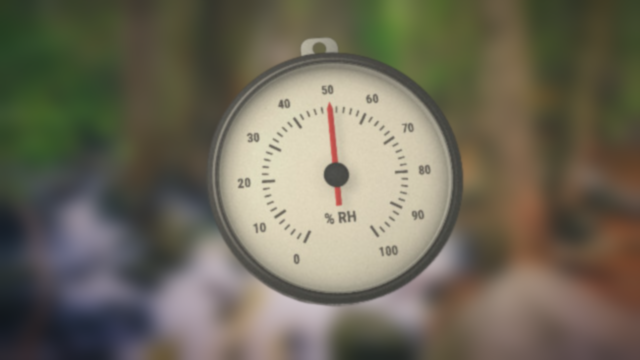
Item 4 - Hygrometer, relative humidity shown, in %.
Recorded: 50 %
